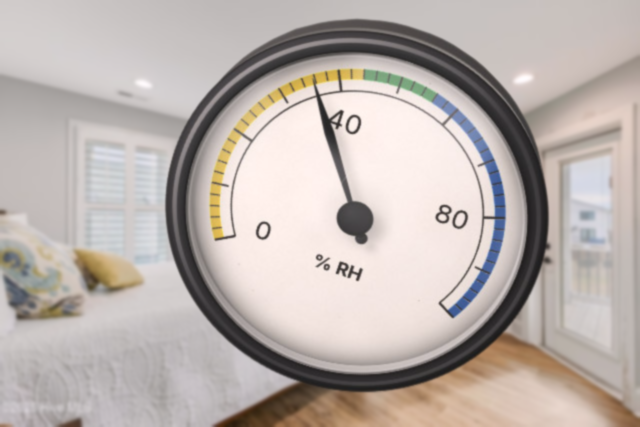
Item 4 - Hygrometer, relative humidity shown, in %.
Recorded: 36 %
